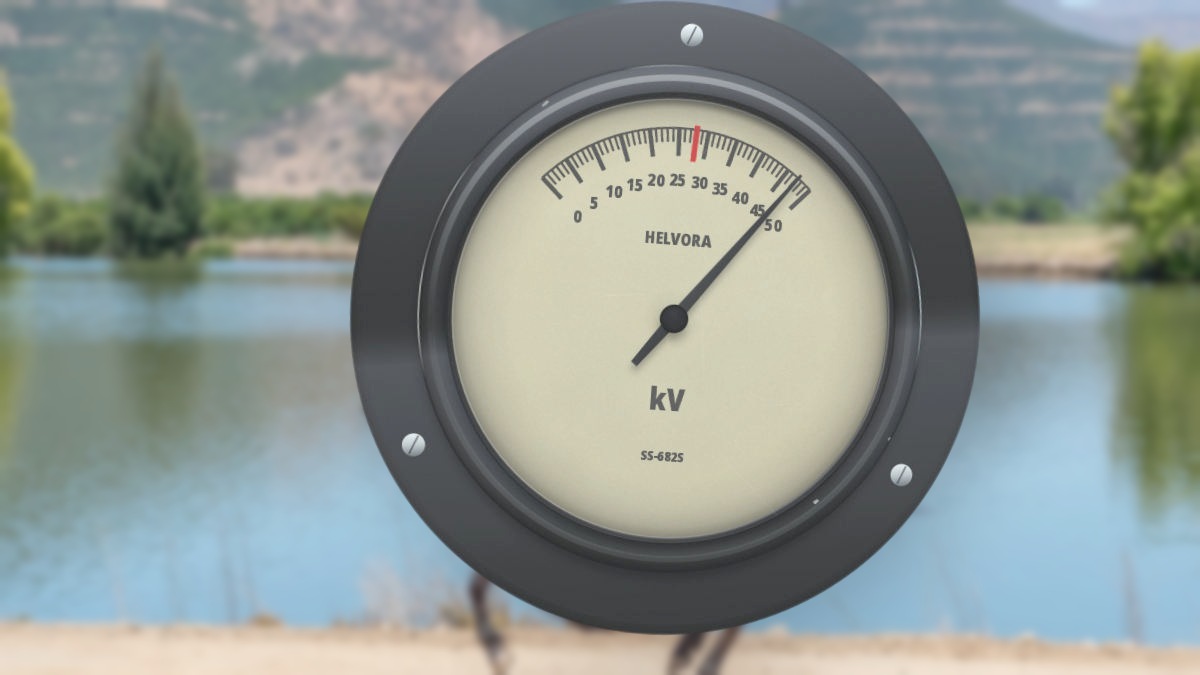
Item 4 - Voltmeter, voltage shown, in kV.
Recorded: 47 kV
